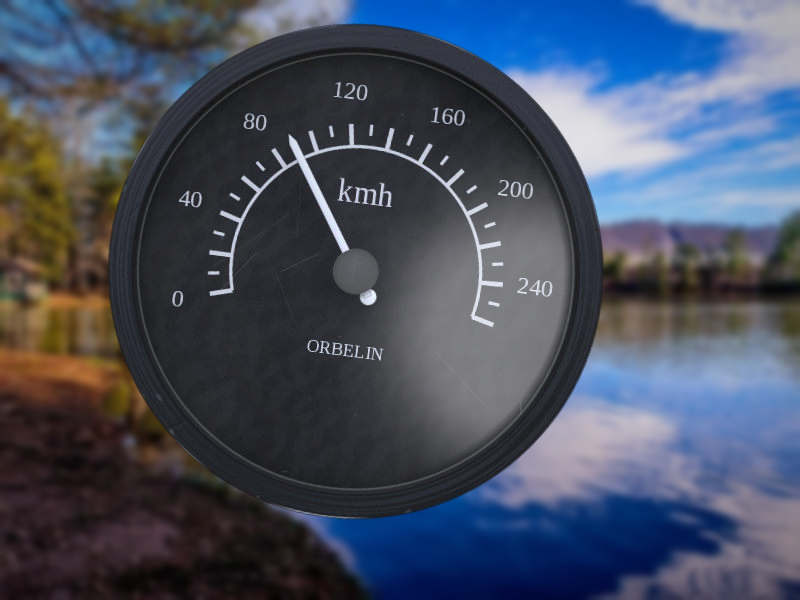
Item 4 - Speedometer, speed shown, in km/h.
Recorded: 90 km/h
